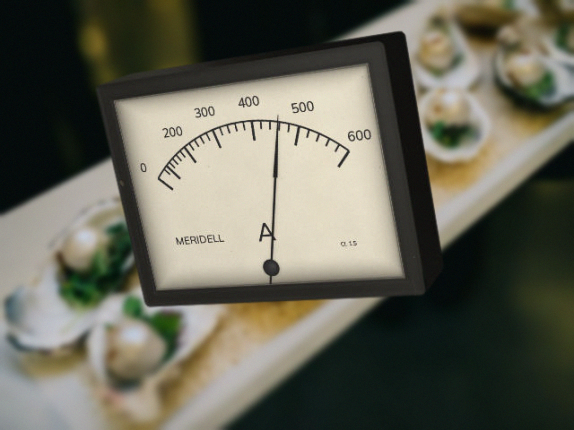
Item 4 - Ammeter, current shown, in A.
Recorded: 460 A
